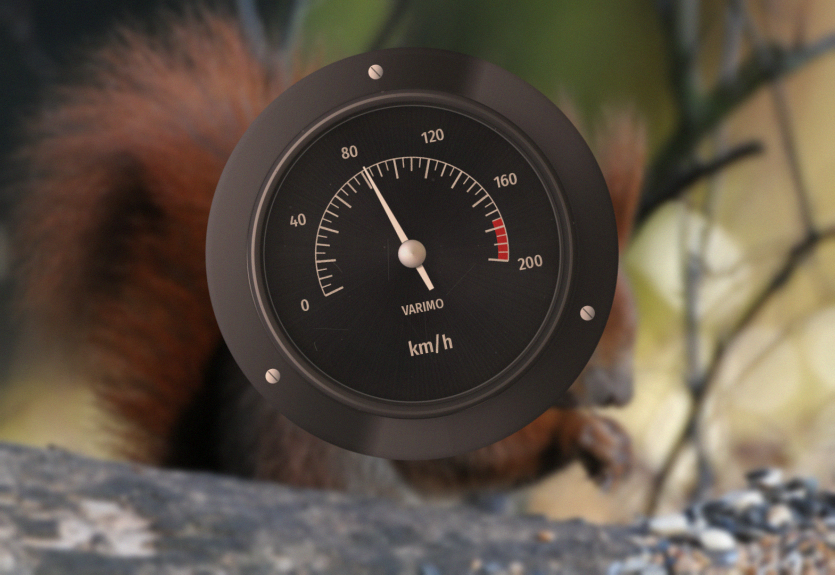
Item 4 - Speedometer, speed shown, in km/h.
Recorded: 82.5 km/h
